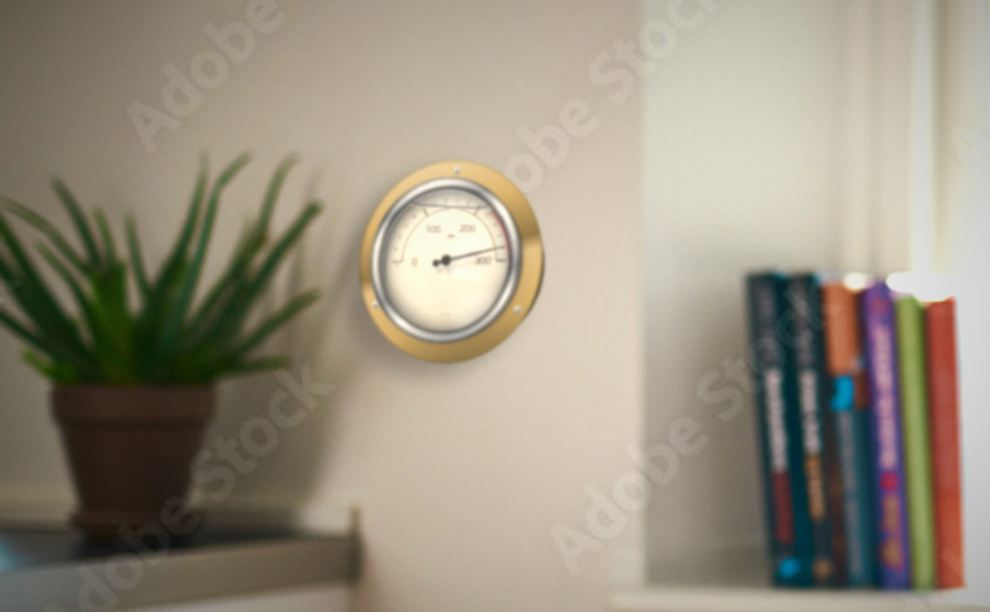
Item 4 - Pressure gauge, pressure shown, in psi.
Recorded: 280 psi
